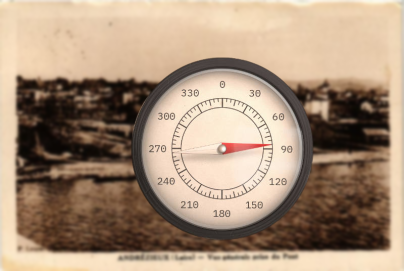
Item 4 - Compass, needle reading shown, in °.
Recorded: 85 °
